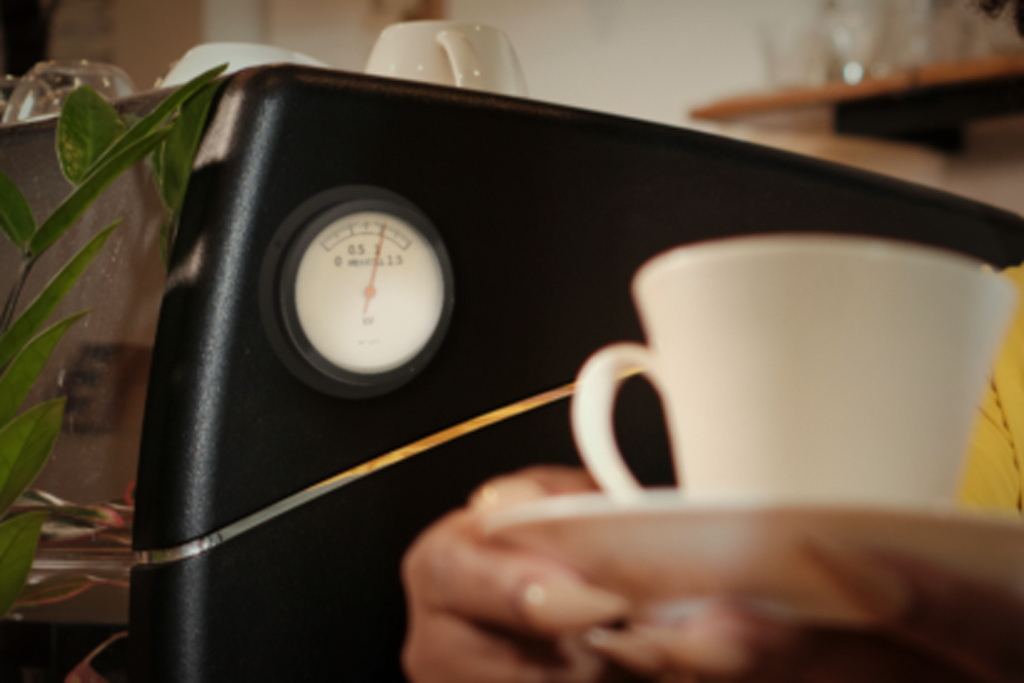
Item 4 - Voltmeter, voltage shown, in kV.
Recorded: 1 kV
